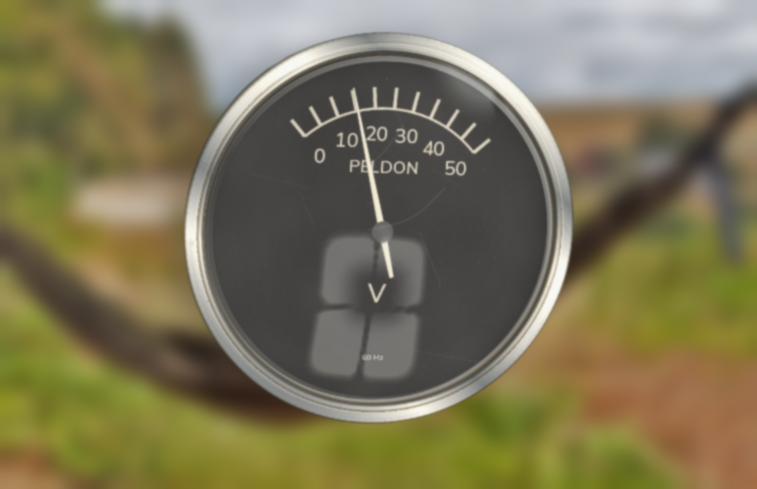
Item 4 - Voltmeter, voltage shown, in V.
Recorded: 15 V
